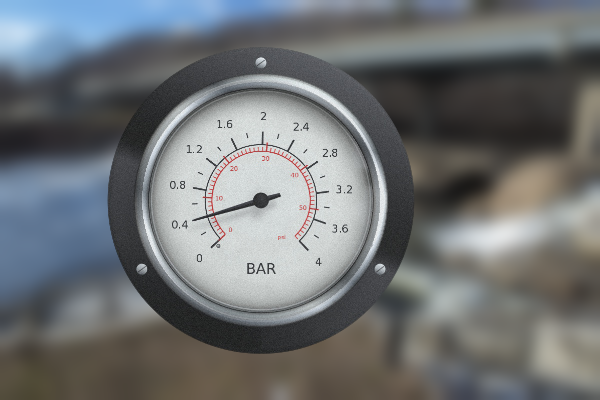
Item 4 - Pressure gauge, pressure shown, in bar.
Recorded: 0.4 bar
